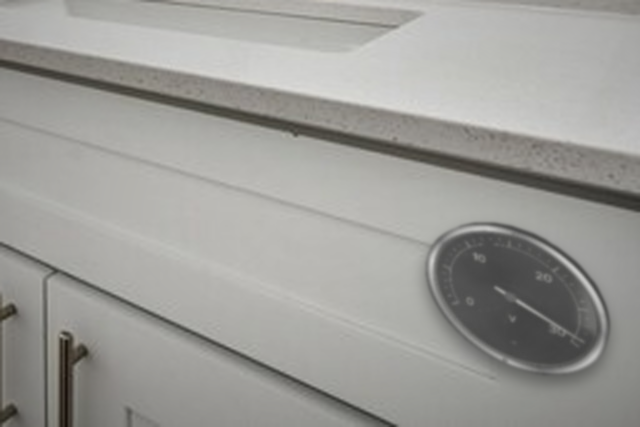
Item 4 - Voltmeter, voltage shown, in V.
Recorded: 29 V
